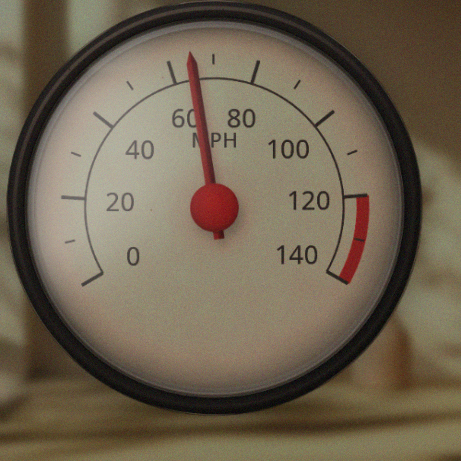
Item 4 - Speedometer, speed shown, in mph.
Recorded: 65 mph
